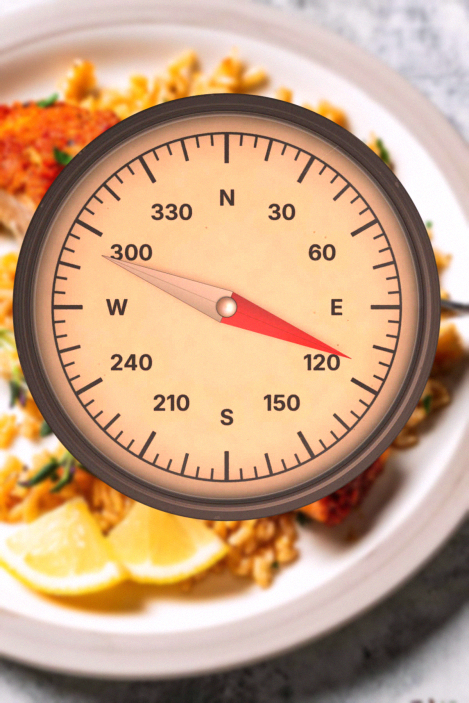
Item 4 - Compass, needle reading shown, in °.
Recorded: 112.5 °
